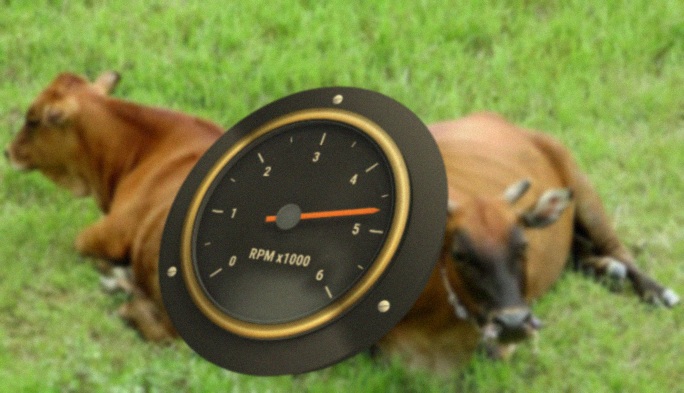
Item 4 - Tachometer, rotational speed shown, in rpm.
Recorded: 4750 rpm
